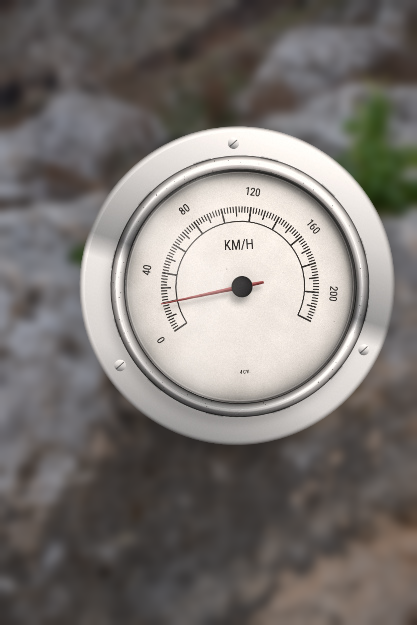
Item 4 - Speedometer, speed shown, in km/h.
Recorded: 20 km/h
